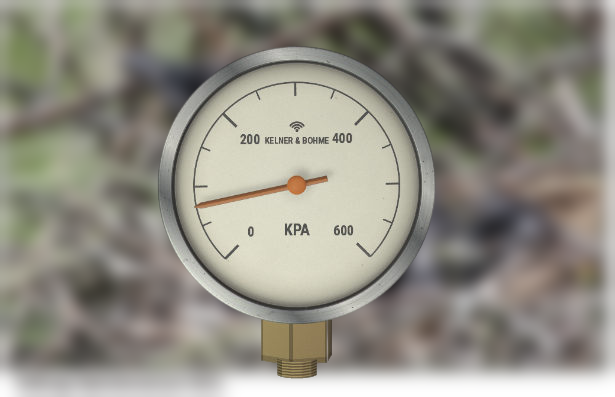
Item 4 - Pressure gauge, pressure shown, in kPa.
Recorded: 75 kPa
